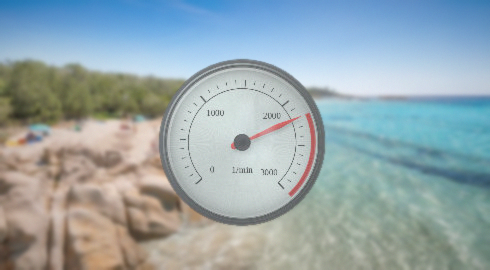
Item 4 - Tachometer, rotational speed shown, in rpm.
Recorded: 2200 rpm
